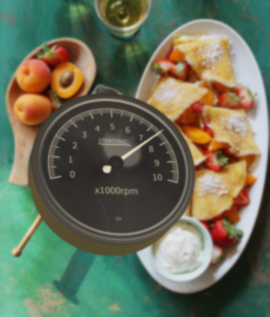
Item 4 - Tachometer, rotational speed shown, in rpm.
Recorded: 7500 rpm
